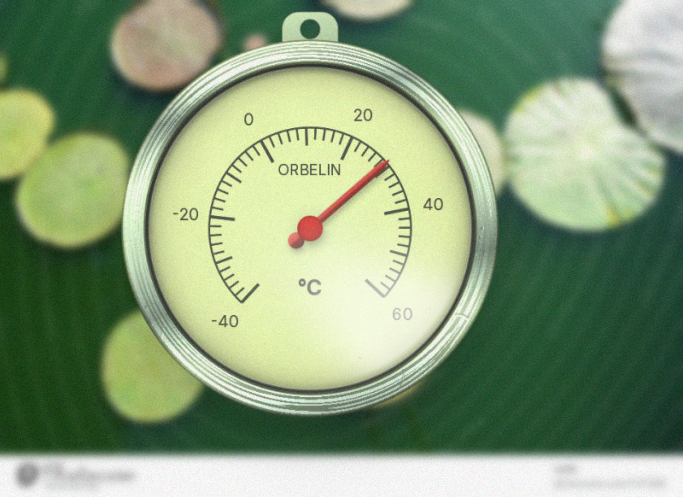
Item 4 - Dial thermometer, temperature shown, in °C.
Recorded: 29 °C
